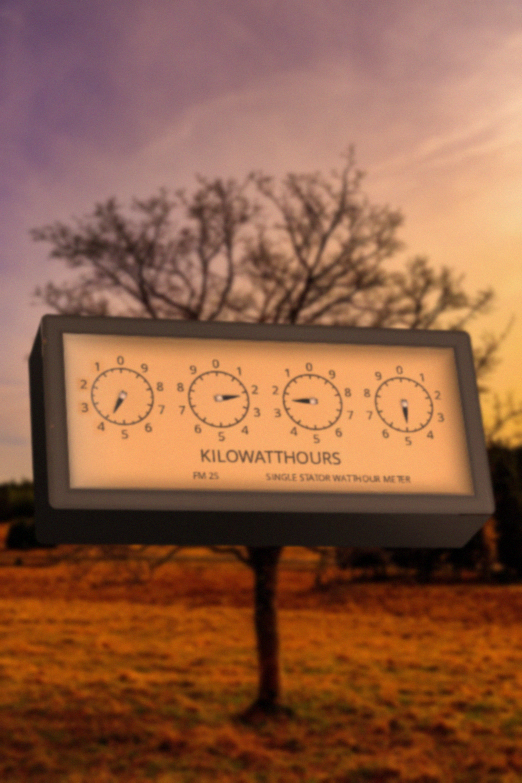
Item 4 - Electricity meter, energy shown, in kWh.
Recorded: 4225 kWh
